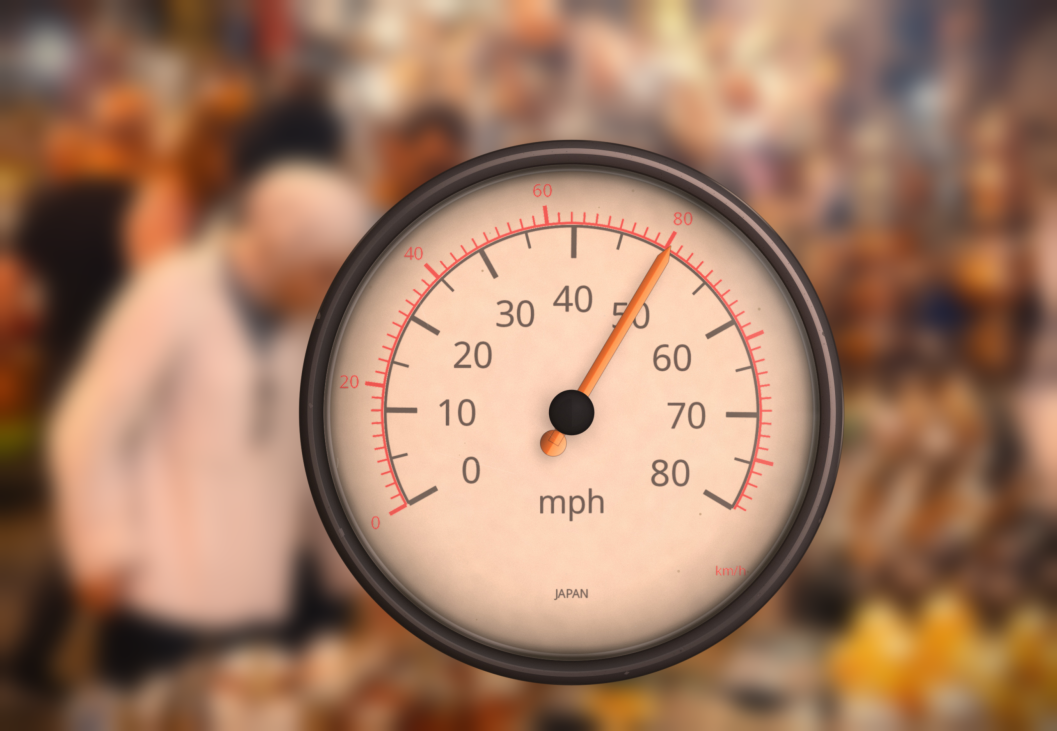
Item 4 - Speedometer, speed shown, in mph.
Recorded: 50 mph
